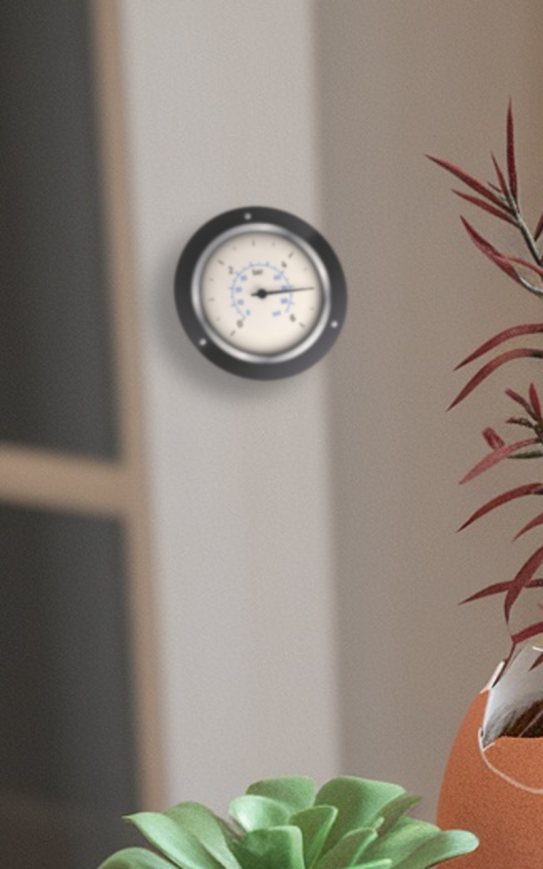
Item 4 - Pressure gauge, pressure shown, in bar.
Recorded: 5 bar
